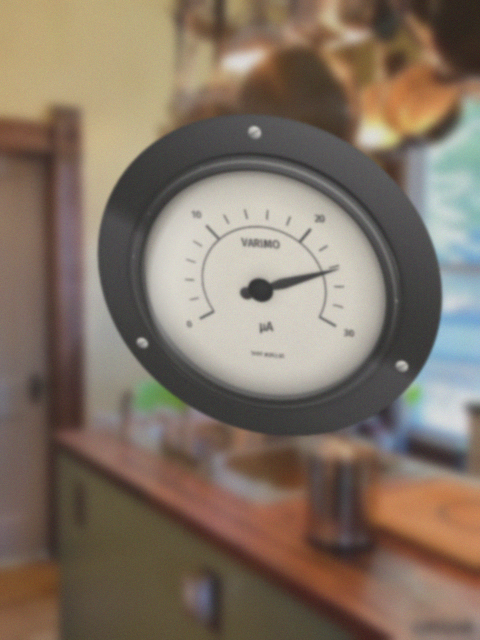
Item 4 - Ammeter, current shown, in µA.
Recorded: 24 µA
